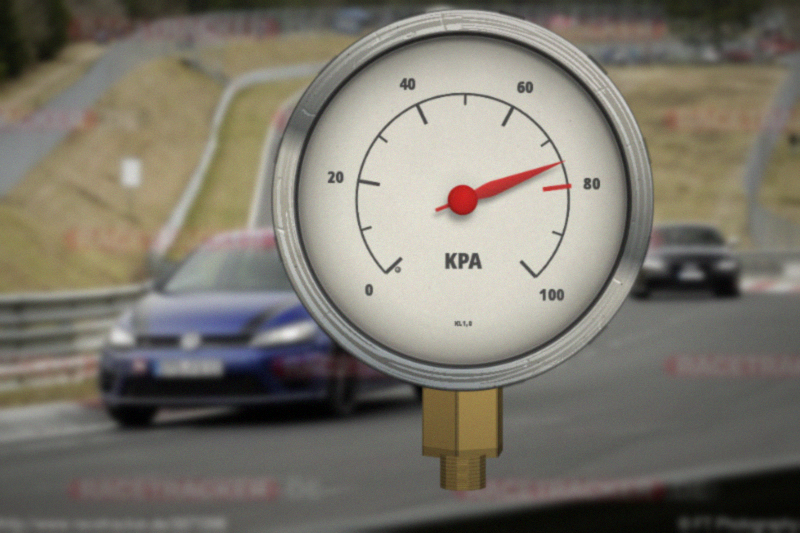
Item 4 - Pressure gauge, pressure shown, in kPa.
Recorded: 75 kPa
